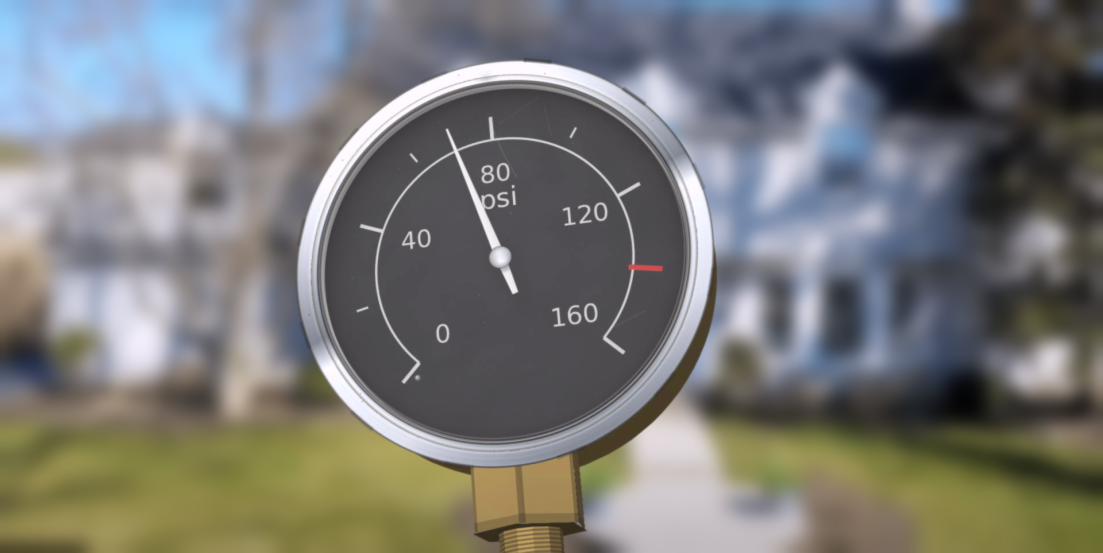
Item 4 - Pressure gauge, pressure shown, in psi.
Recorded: 70 psi
